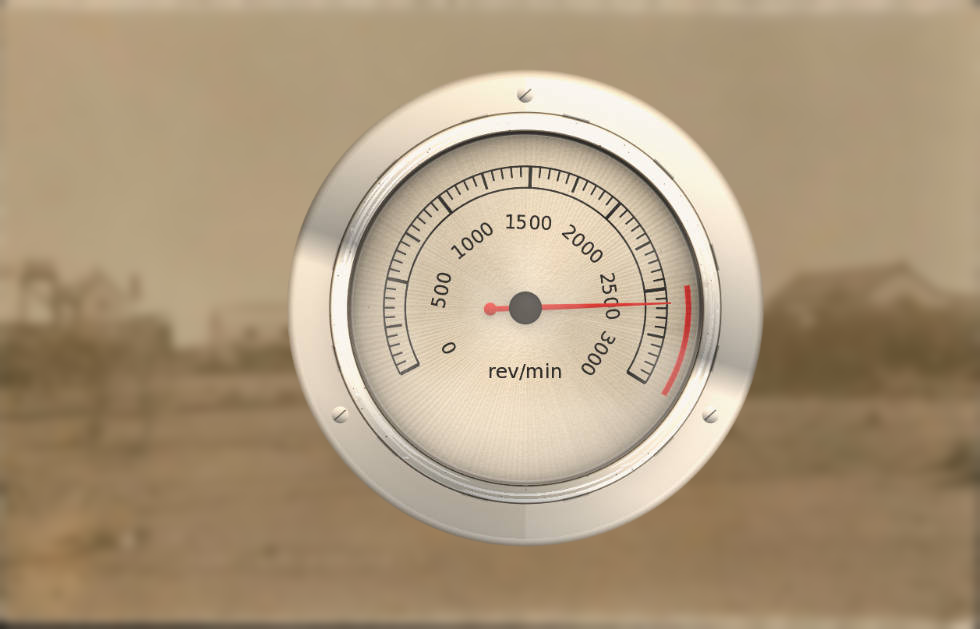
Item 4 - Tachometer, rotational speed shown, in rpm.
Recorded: 2575 rpm
